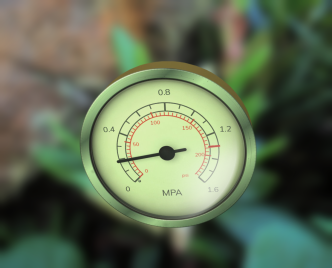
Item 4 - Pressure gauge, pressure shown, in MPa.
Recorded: 0.2 MPa
